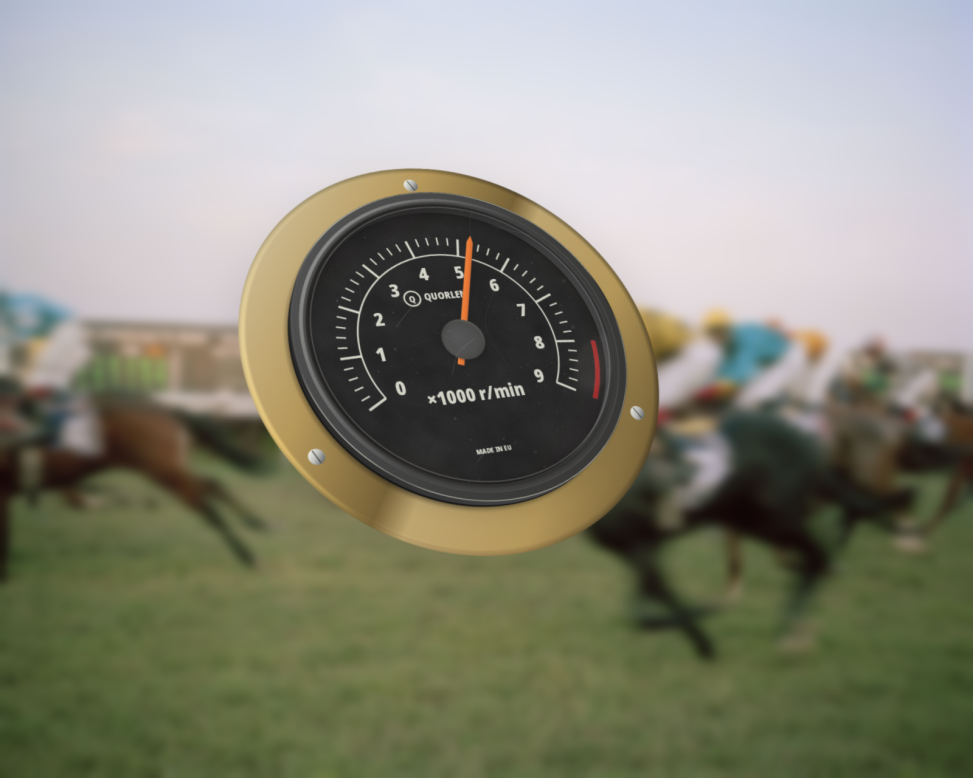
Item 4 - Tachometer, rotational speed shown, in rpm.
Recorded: 5200 rpm
